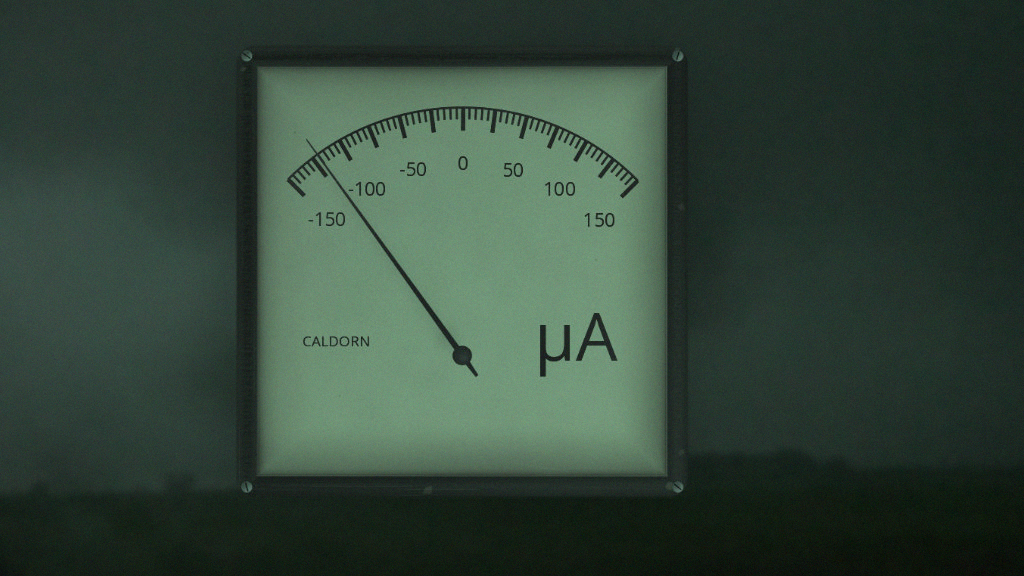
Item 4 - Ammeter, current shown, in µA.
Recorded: -120 µA
